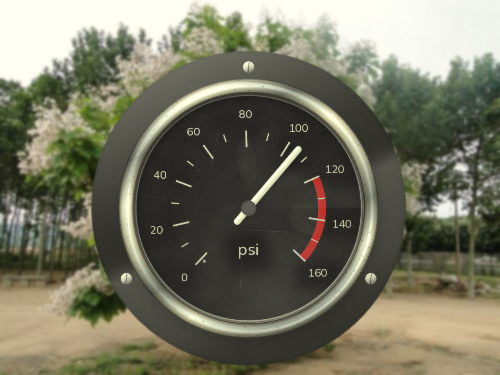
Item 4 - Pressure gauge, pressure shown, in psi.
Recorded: 105 psi
